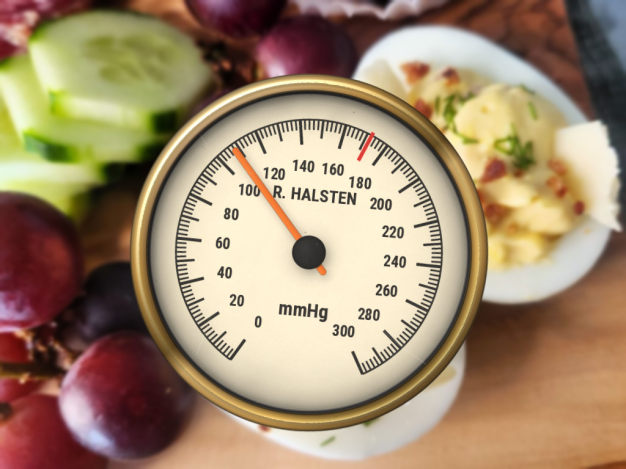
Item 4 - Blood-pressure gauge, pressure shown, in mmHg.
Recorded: 108 mmHg
